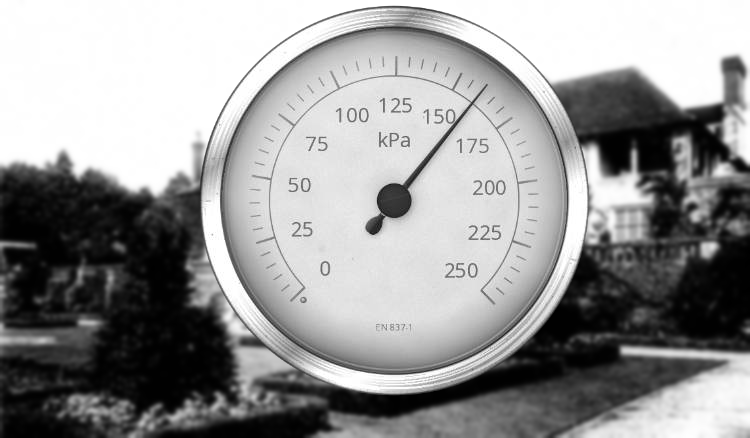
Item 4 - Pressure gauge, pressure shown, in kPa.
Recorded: 160 kPa
